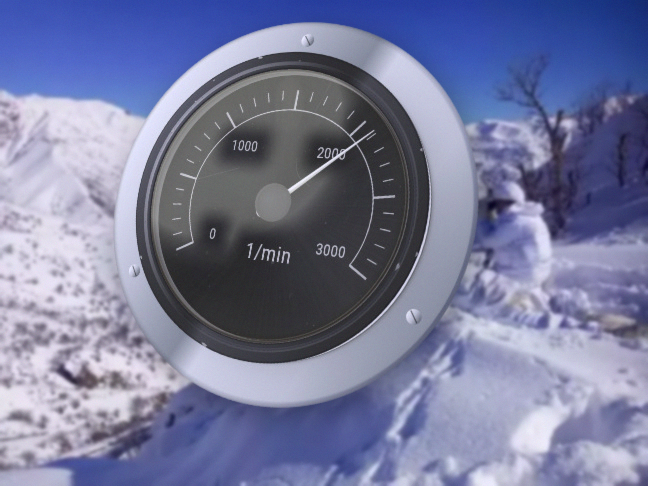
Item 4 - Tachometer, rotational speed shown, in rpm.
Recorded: 2100 rpm
